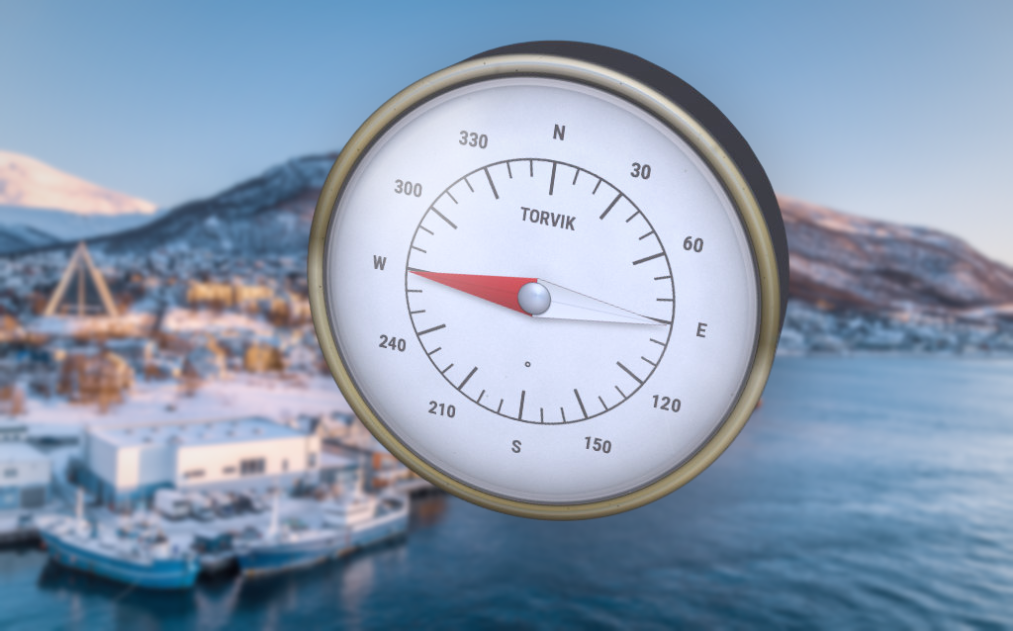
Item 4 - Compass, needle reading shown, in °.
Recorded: 270 °
